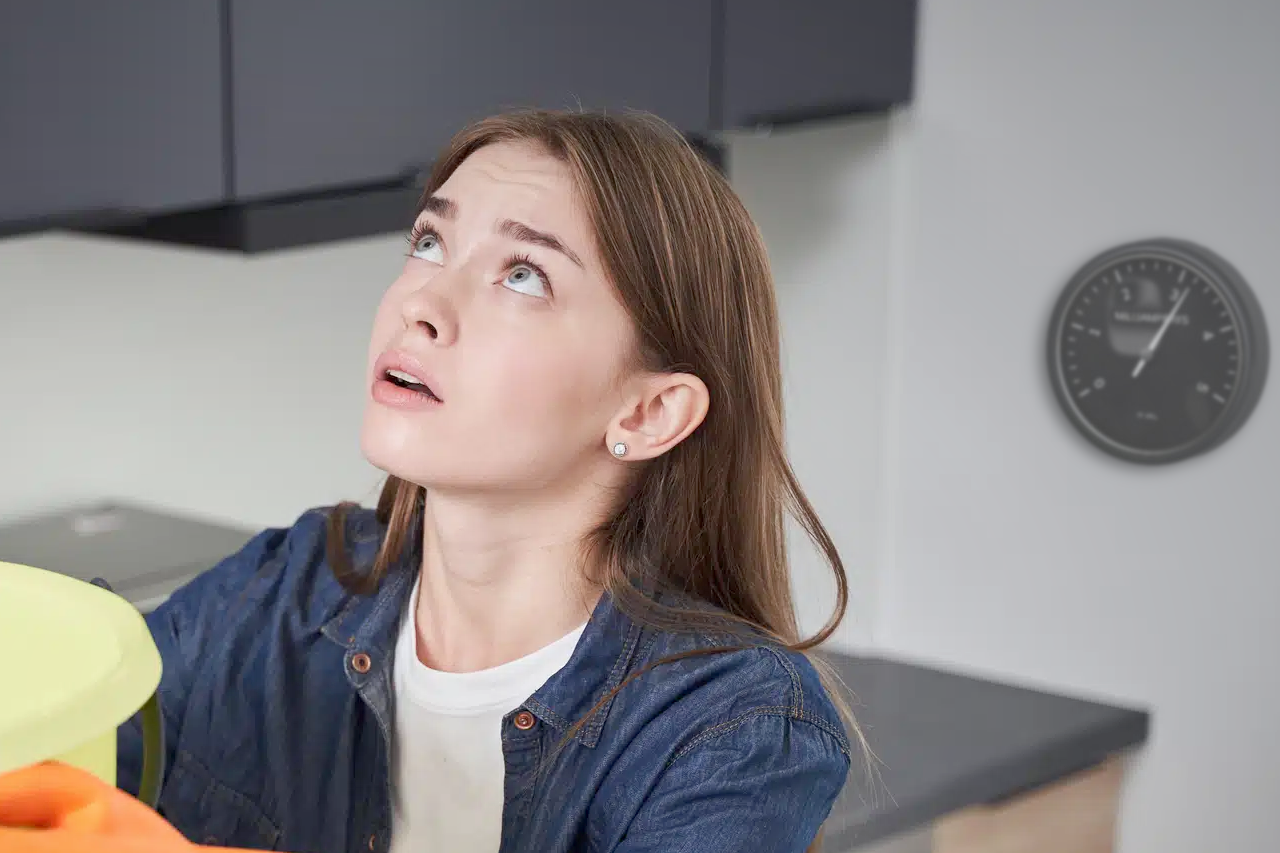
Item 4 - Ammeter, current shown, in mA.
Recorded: 3.2 mA
